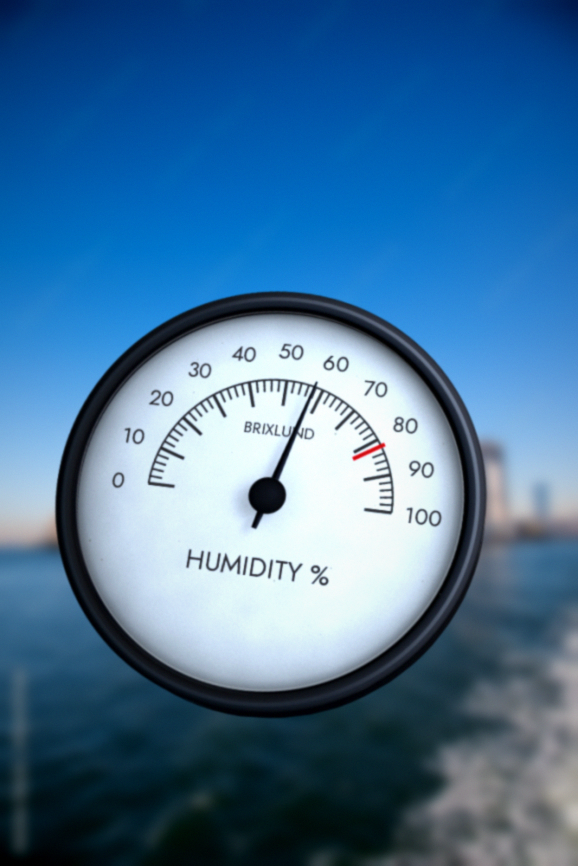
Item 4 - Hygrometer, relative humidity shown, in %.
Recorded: 58 %
